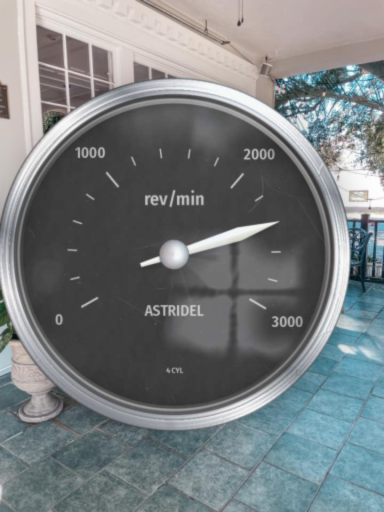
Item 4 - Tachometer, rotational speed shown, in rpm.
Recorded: 2400 rpm
